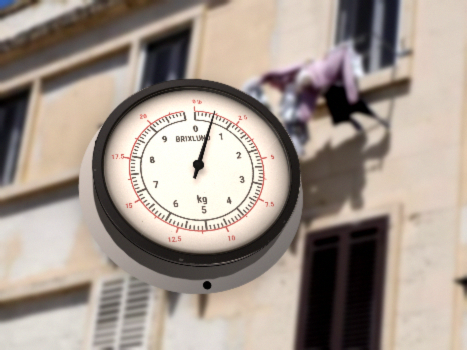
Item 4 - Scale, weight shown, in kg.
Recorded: 0.5 kg
